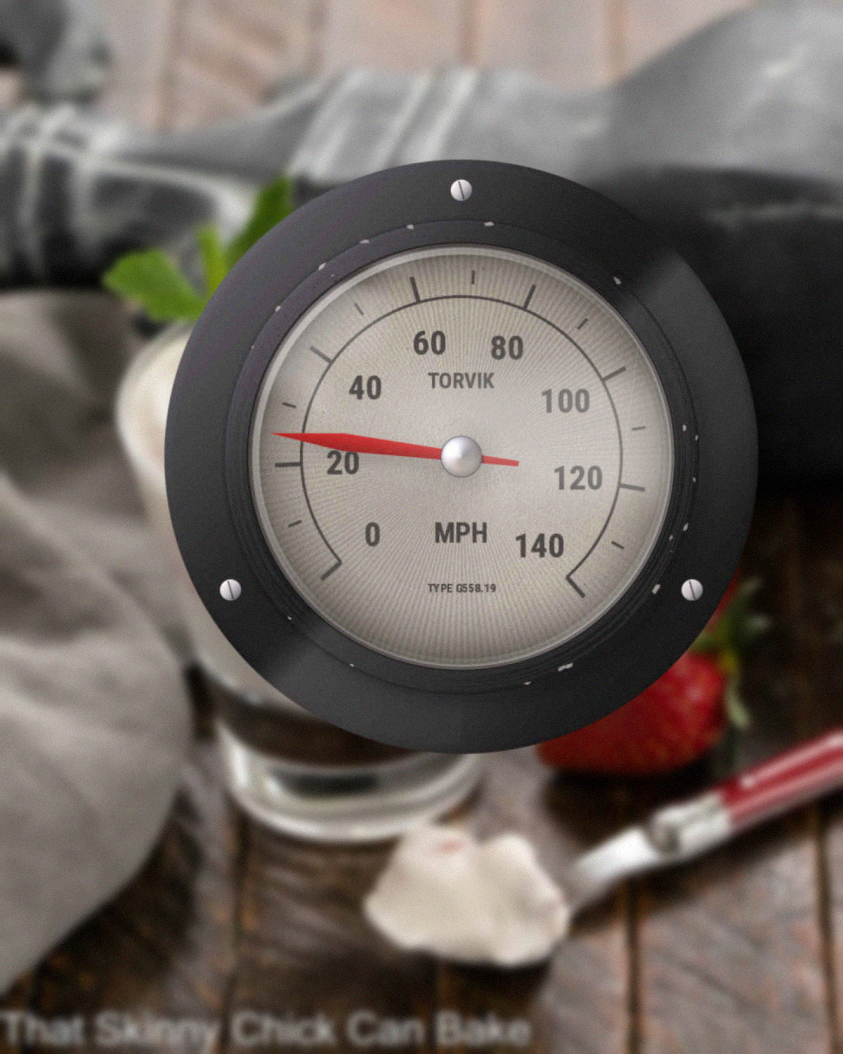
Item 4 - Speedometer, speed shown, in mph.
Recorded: 25 mph
